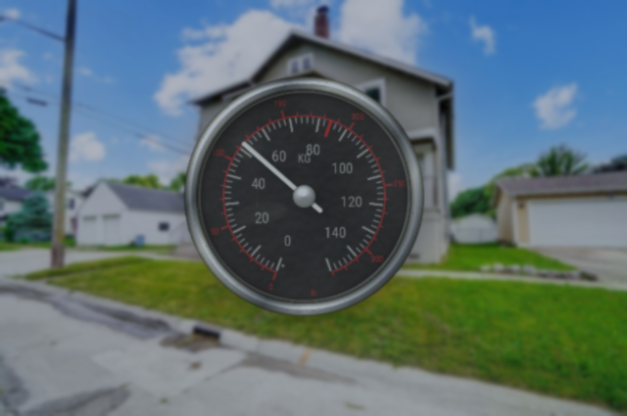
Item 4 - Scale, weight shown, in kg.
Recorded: 52 kg
